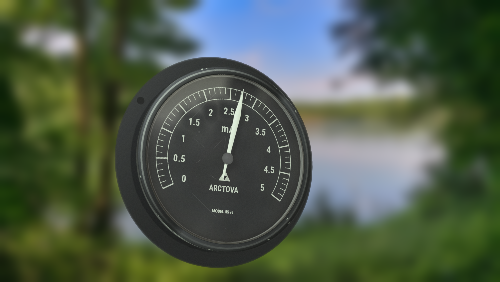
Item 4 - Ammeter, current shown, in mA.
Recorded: 2.7 mA
